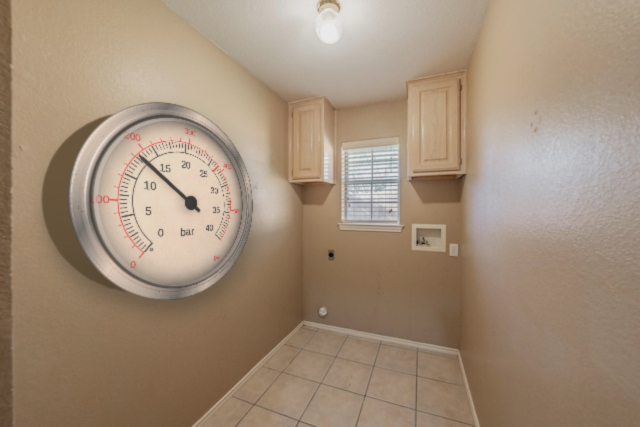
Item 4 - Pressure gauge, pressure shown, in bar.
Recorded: 12.5 bar
